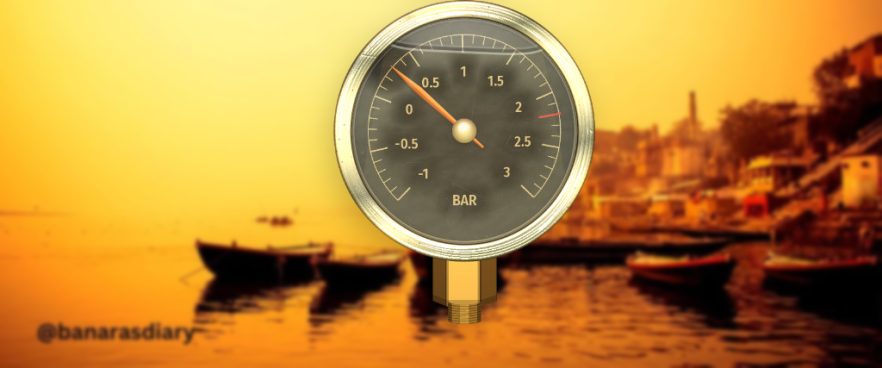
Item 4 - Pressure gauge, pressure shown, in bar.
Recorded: 0.3 bar
